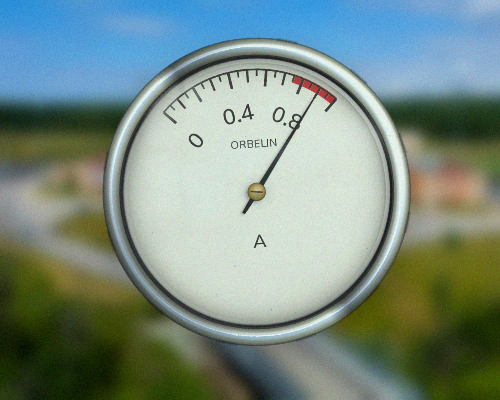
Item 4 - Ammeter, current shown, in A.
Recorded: 0.9 A
